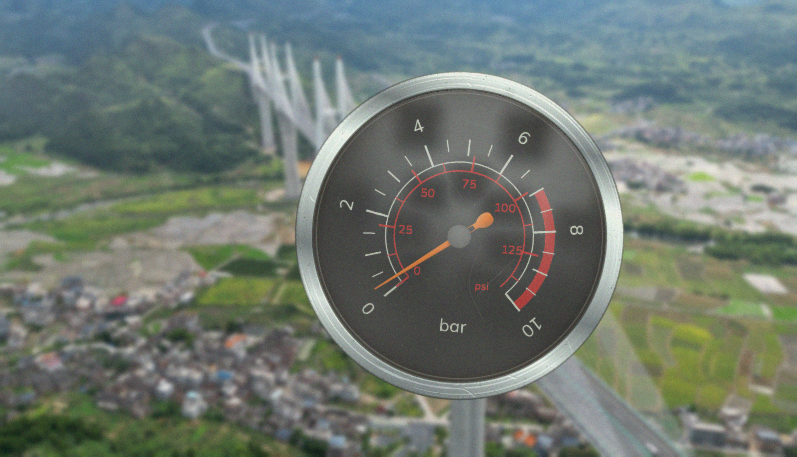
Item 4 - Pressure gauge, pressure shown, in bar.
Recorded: 0.25 bar
